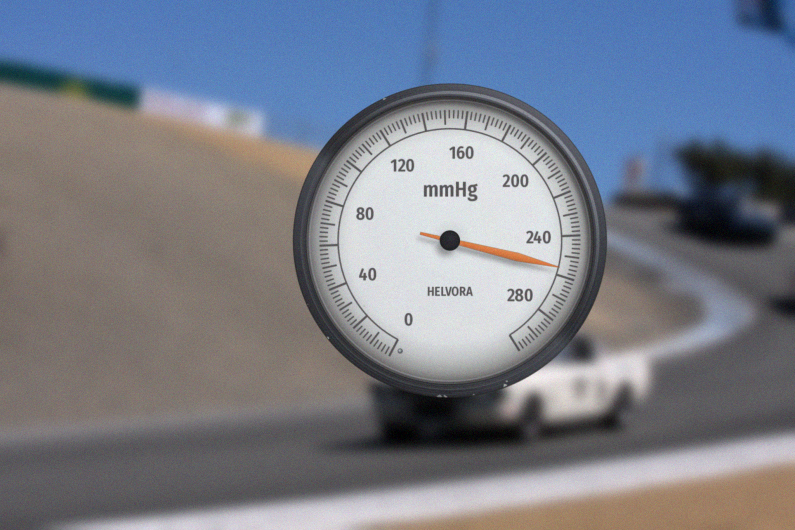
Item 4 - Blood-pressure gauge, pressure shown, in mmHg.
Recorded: 256 mmHg
